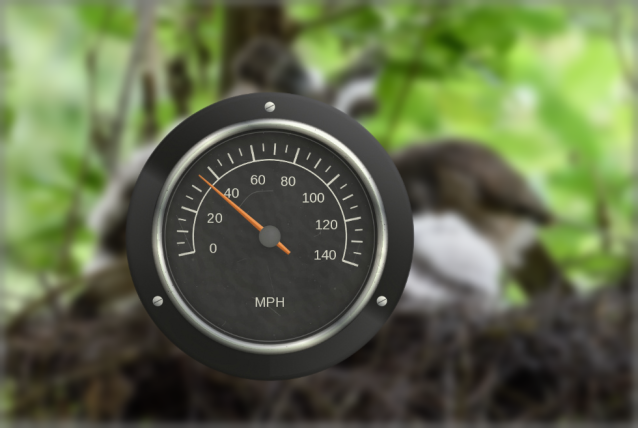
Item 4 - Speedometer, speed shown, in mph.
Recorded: 35 mph
